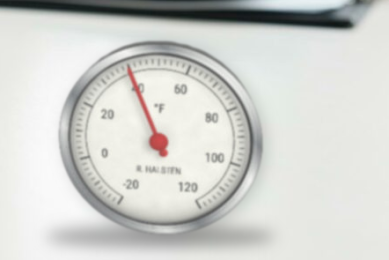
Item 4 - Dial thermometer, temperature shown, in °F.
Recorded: 40 °F
